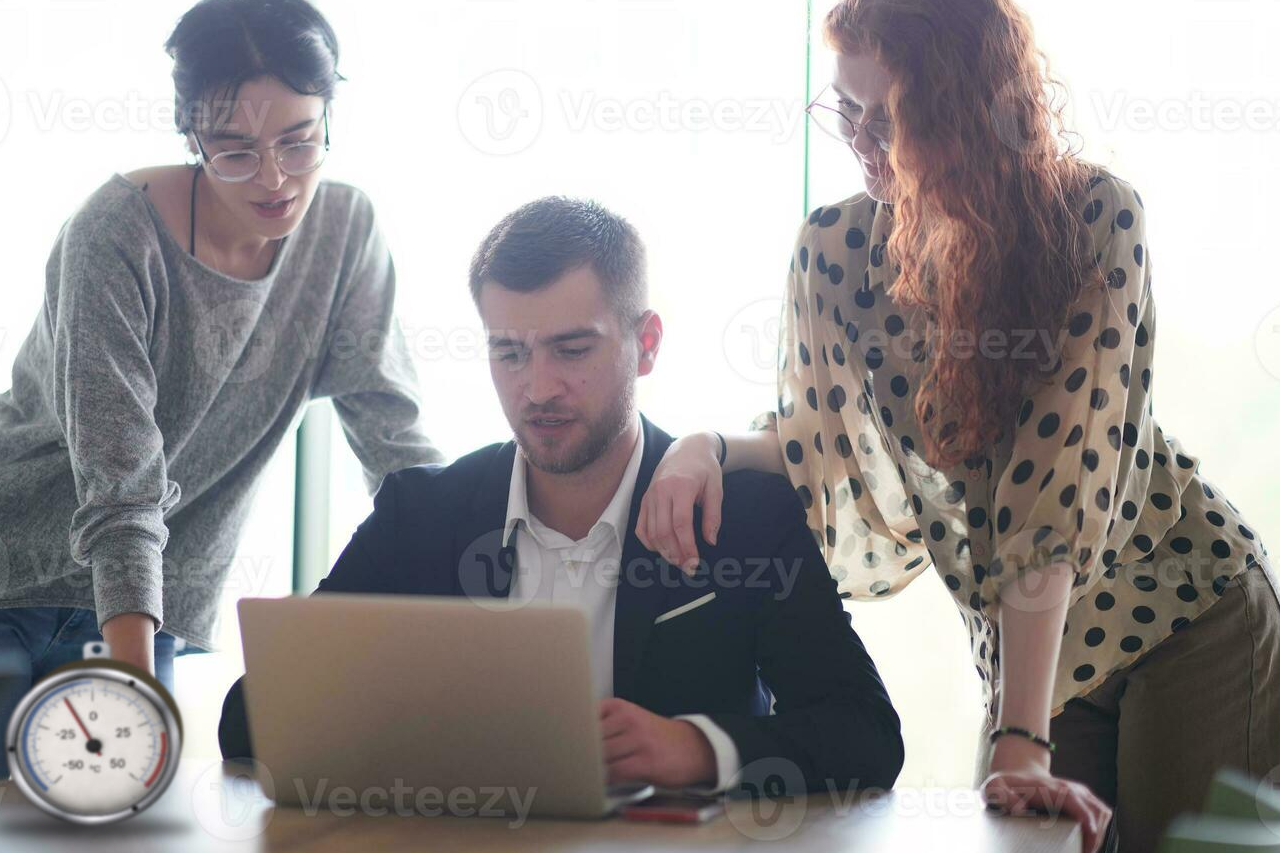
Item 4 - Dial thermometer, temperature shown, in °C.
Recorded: -10 °C
